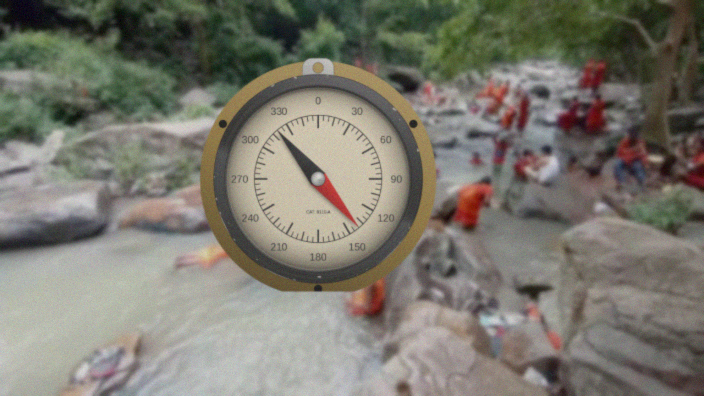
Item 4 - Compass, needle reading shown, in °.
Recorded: 140 °
